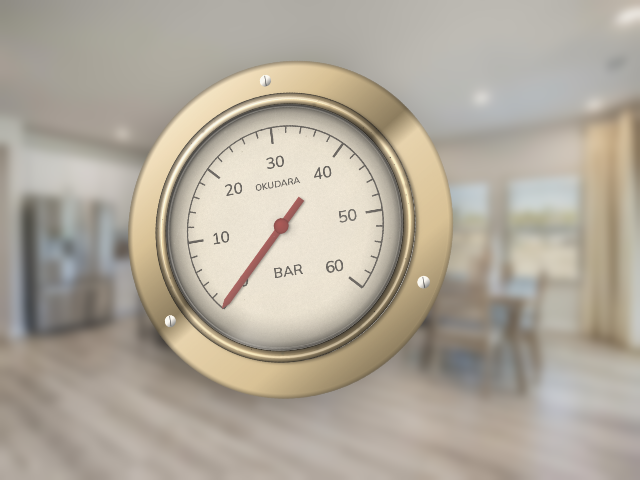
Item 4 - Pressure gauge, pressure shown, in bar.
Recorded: 0 bar
